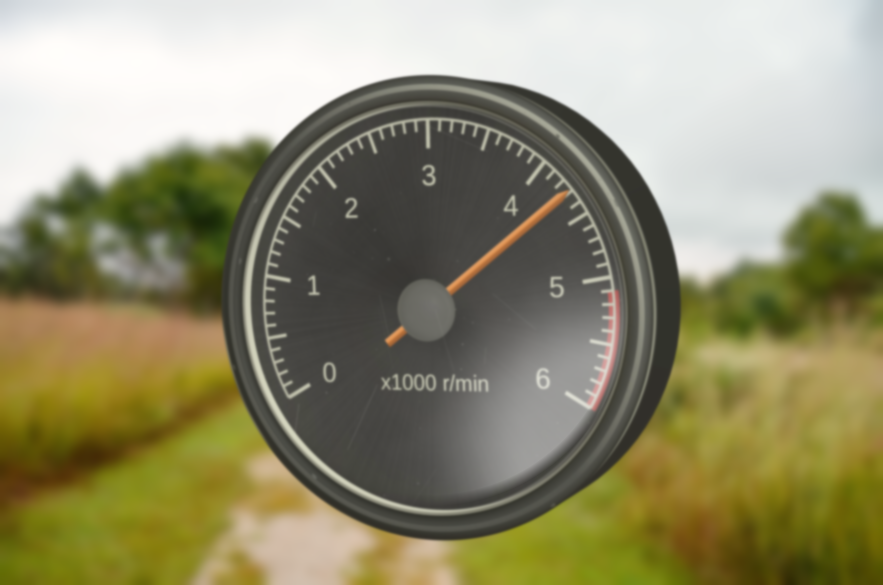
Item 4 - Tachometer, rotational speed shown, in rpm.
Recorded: 4300 rpm
